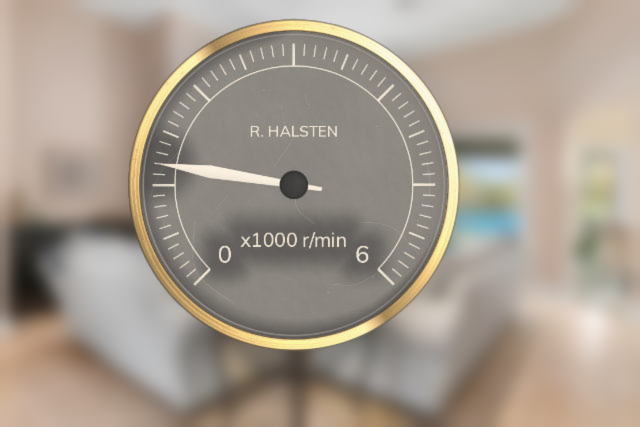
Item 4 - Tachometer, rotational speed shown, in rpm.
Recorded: 1200 rpm
